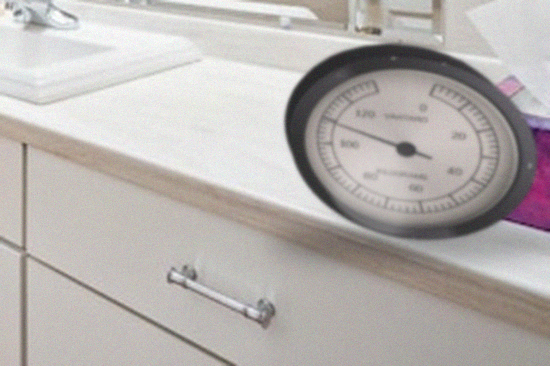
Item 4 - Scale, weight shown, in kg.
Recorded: 110 kg
